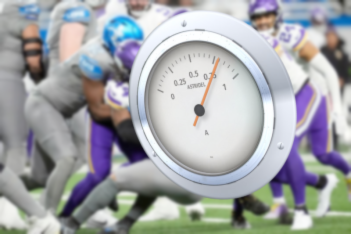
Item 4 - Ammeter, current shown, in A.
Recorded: 0.8 A
